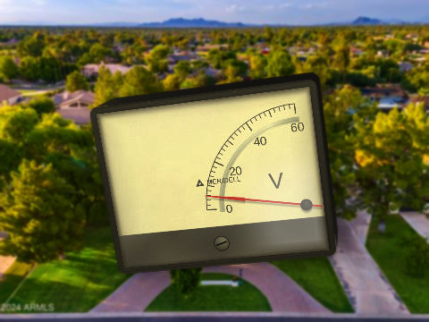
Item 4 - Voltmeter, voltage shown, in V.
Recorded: 6 V
